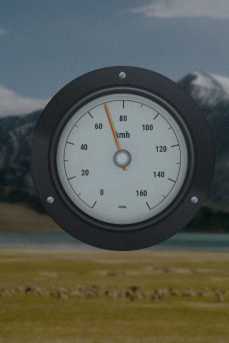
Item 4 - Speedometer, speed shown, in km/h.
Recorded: 70 km/h
